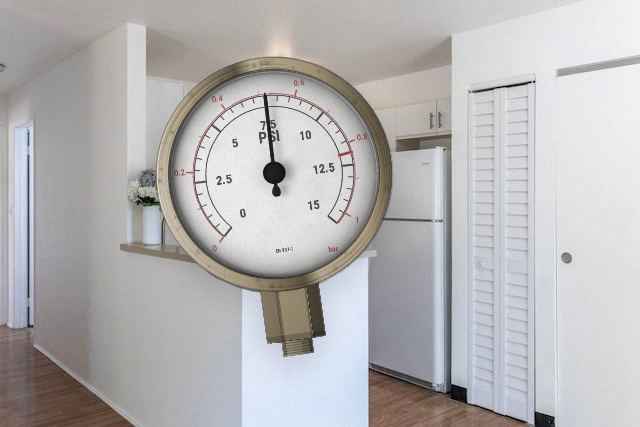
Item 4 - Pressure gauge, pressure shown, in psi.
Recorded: 7.5 psi
